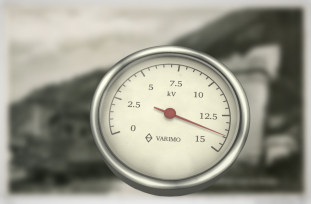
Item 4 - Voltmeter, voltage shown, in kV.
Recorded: 14 kV
